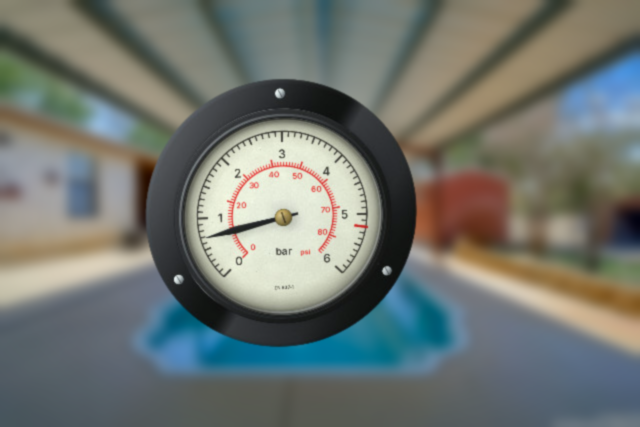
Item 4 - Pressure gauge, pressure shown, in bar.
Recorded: 0.7 bar
